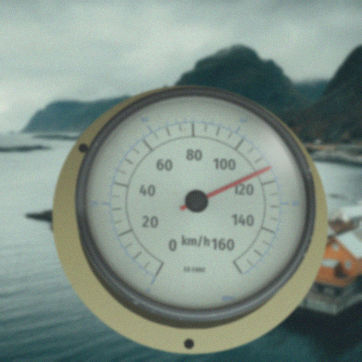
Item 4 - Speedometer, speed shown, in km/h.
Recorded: 115 km/h
